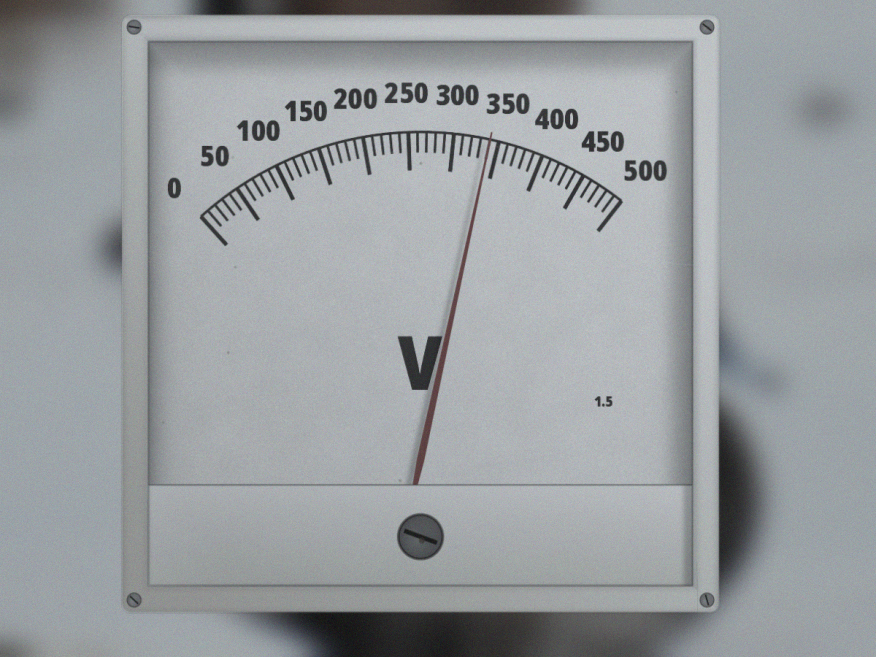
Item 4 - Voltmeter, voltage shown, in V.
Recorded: 340 V
